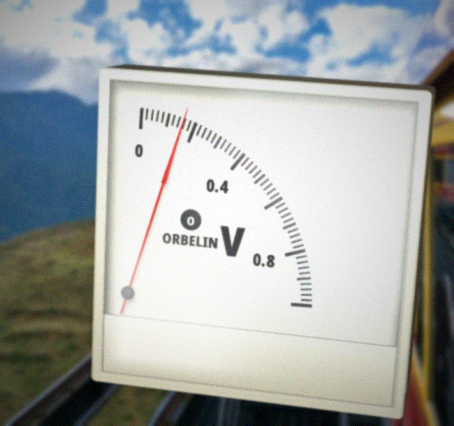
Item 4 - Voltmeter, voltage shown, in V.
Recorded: 0.16 V
